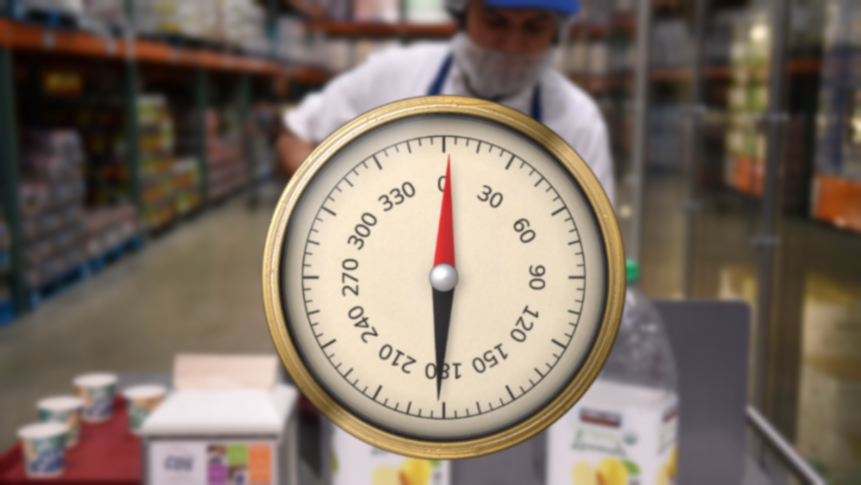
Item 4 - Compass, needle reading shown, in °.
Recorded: 2.5 °
